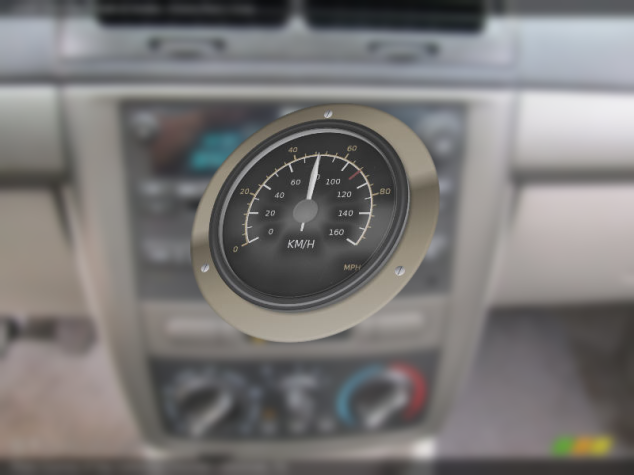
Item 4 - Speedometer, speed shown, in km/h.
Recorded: 80 km/h
